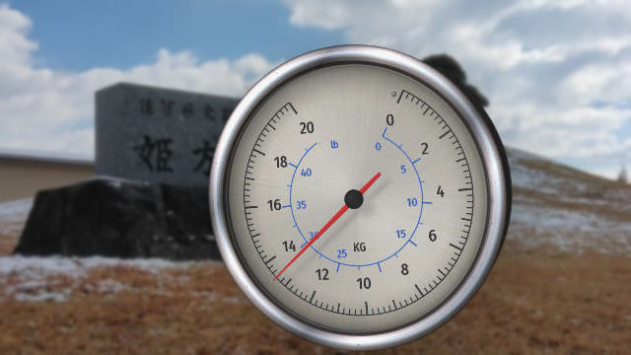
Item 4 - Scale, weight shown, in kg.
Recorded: 13.4 kg
